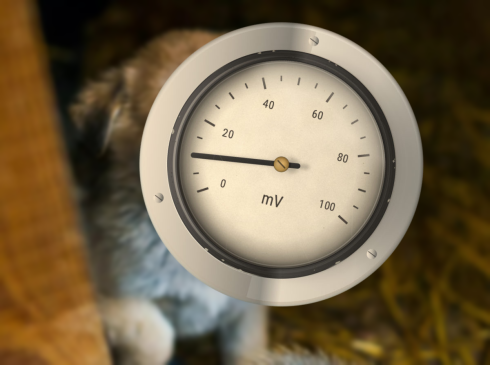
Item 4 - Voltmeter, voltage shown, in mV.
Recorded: 10 mV
